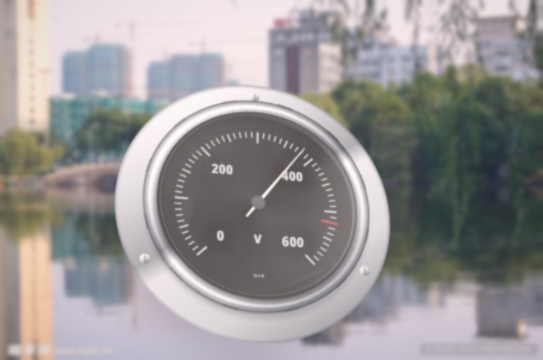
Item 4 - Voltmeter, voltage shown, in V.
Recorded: 380 V
